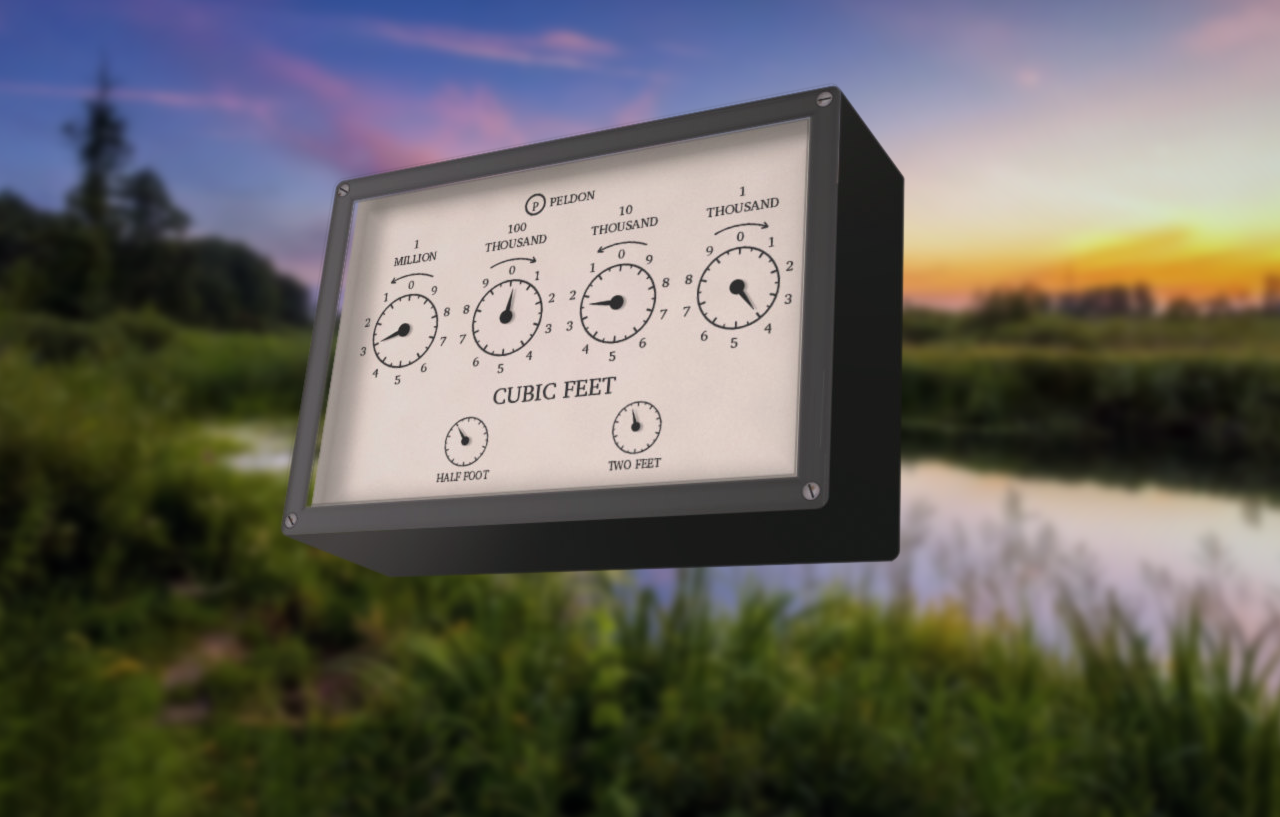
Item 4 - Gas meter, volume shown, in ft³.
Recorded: 302400 ft³
